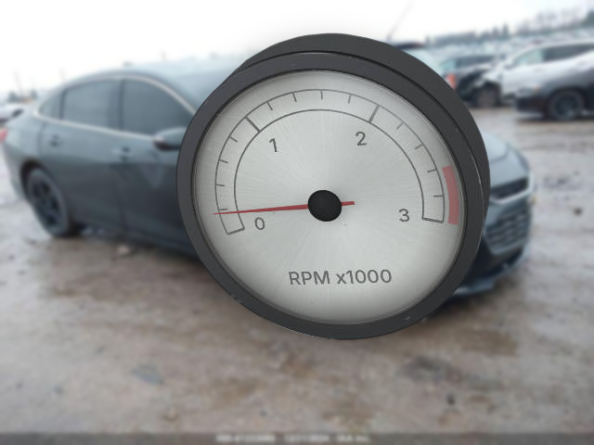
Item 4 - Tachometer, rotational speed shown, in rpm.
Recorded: 200 rpm
